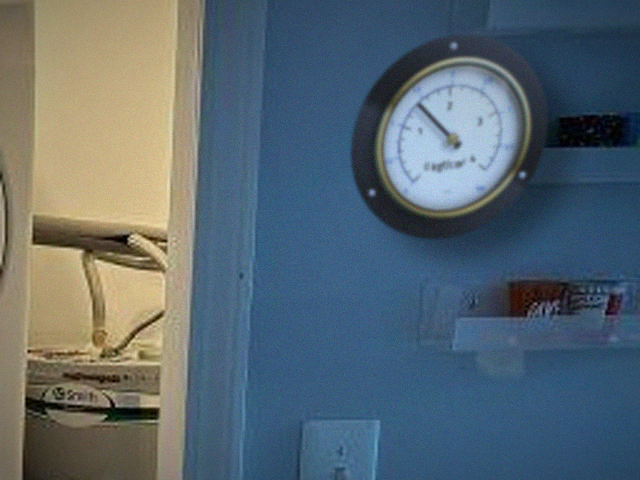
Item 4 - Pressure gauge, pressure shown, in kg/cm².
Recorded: 1.4 kg/cm²
